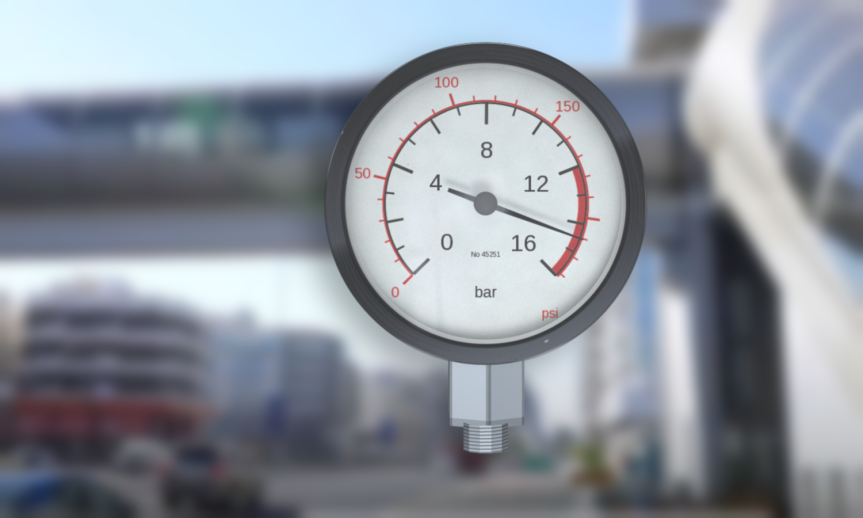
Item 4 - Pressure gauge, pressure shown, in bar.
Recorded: 14.5 bar
